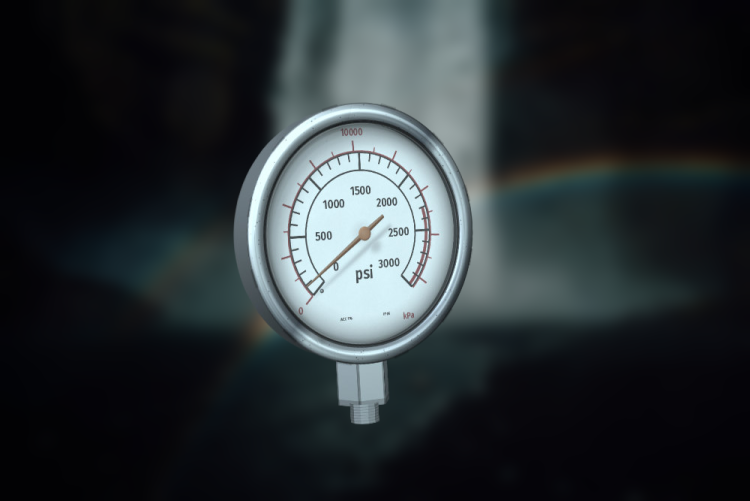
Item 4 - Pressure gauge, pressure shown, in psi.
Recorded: 100 psi
